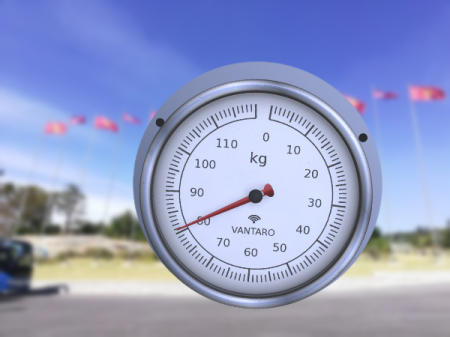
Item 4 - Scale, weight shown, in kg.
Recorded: 81 kg
